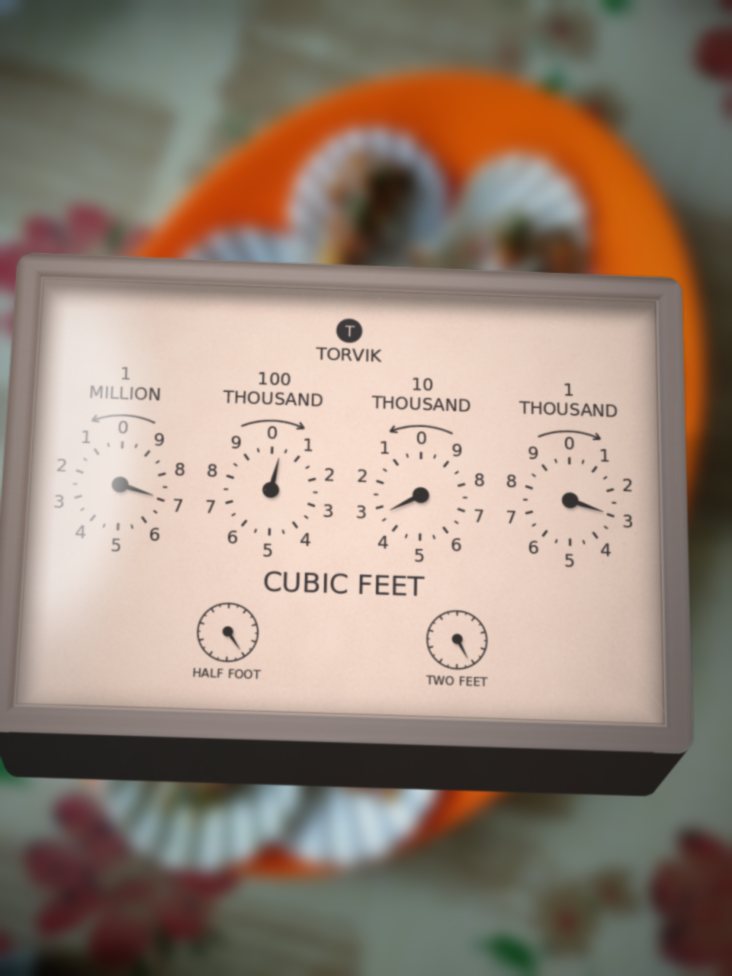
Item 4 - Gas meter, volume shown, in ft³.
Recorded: 703300 ft³
